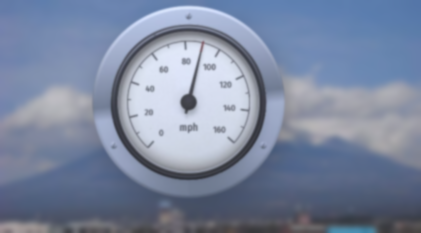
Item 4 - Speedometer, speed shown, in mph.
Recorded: 90 mph
